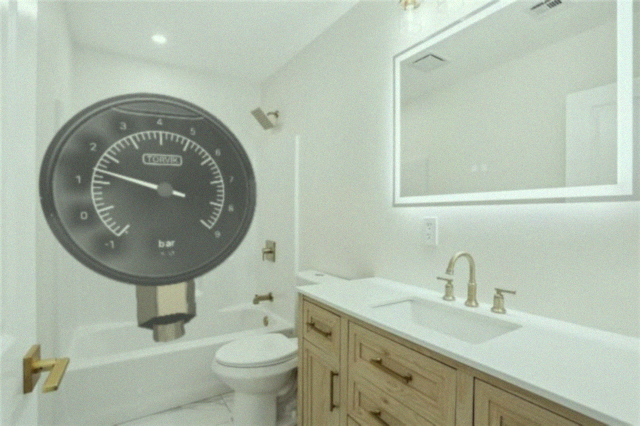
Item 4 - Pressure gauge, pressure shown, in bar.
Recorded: 1.4 bar
